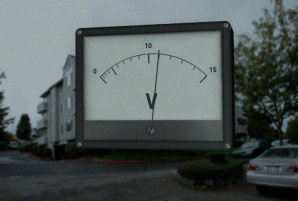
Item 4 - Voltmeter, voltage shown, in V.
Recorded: 11 V
